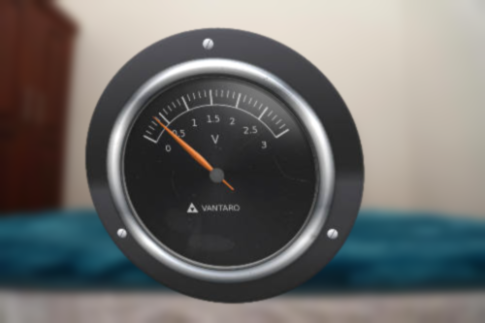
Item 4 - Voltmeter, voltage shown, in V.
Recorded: 0.4 V
